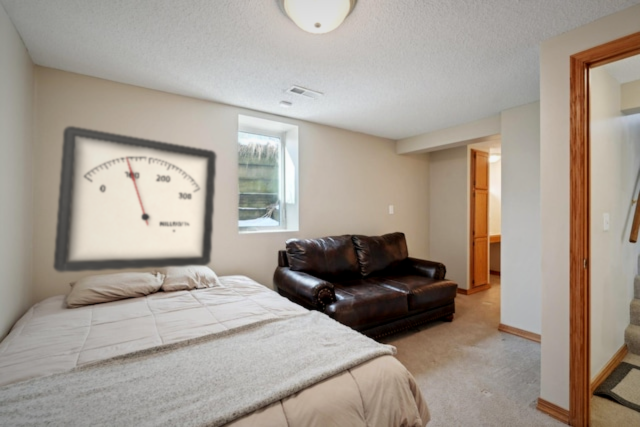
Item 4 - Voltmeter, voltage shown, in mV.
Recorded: 100 mV
